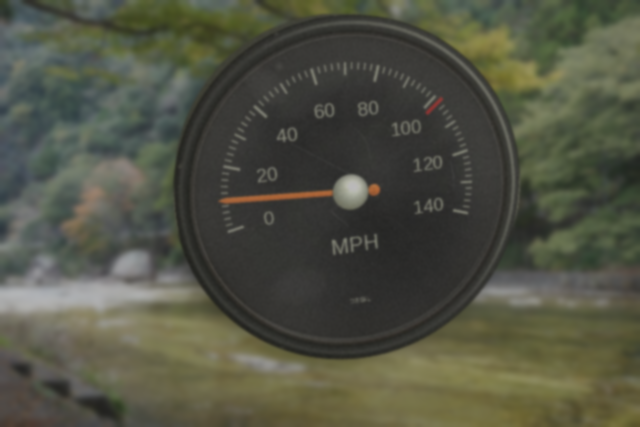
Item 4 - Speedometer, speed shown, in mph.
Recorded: 10 mph
